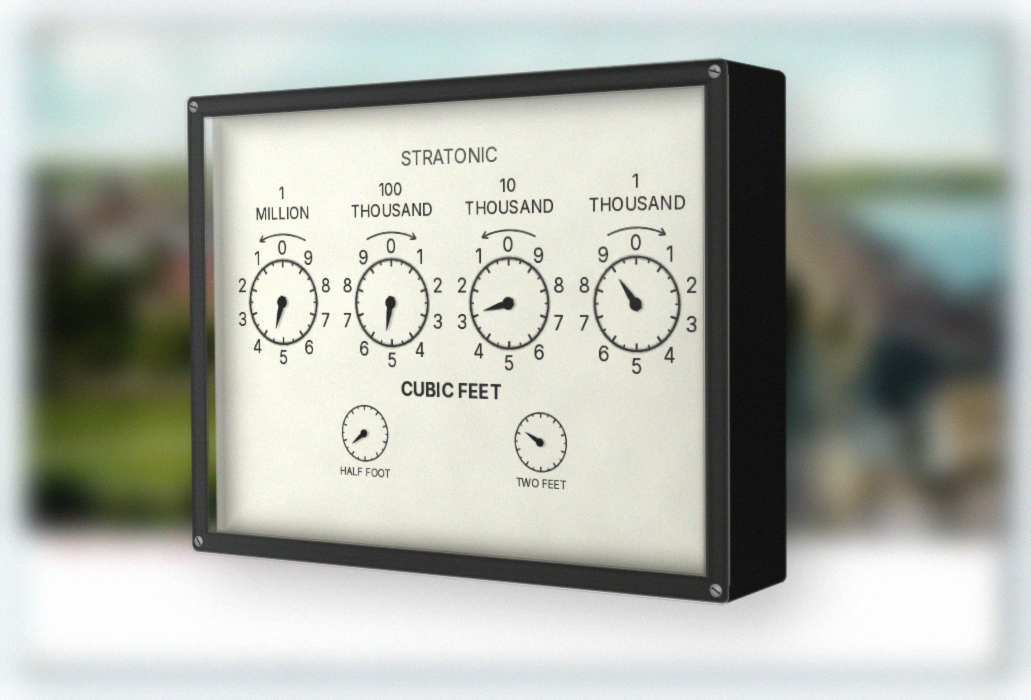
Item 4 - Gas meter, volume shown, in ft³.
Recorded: 452900 ft³
